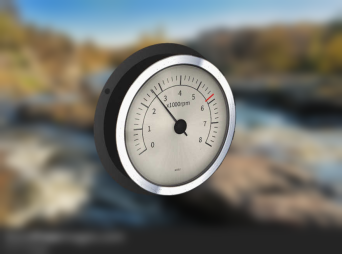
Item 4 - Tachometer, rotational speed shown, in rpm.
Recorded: 2600 rpm
